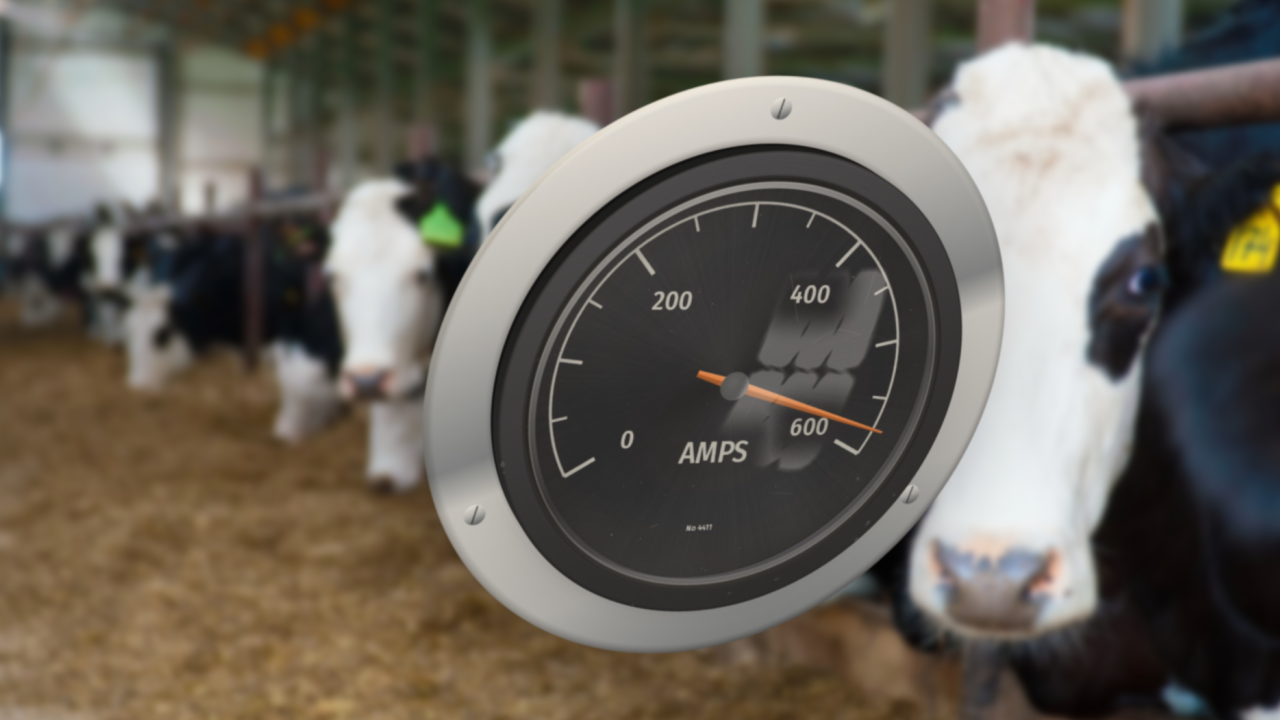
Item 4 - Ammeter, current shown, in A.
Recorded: 575 A
